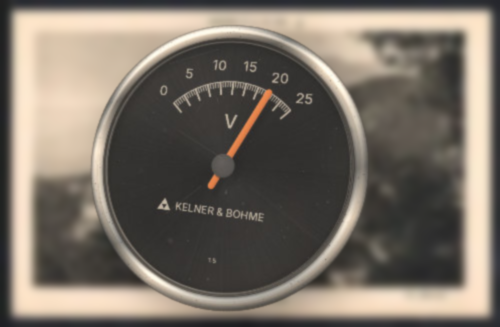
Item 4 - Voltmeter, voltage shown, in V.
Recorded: 20 V
